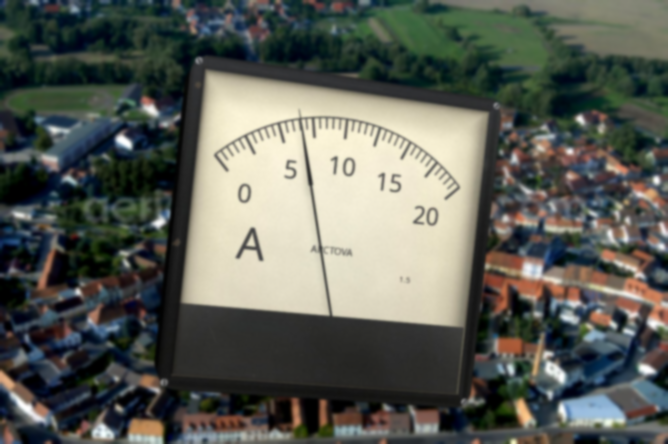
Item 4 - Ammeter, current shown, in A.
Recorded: 6.5 A
